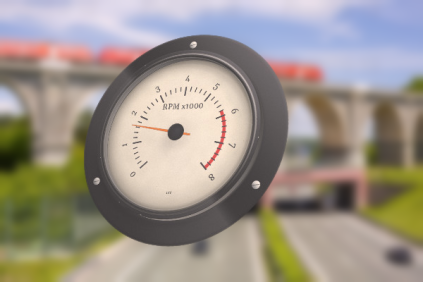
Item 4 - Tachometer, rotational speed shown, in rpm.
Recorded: 1600 rpm
